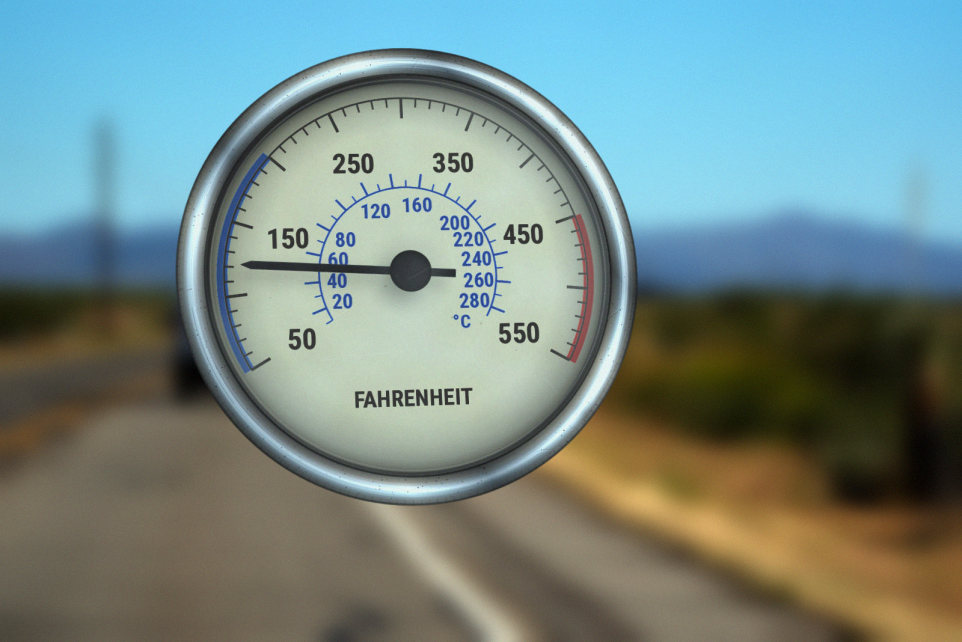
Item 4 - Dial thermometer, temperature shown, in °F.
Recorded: 120 °F
